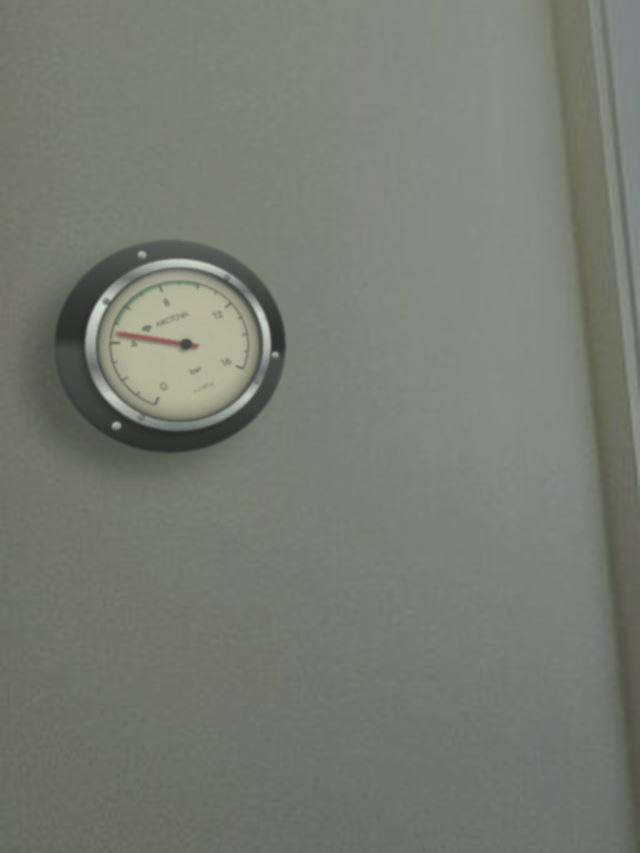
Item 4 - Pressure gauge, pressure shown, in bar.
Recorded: 4.5 bar
